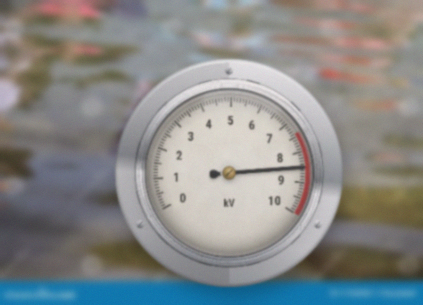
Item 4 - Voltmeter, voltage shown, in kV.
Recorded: 8.5 kV
